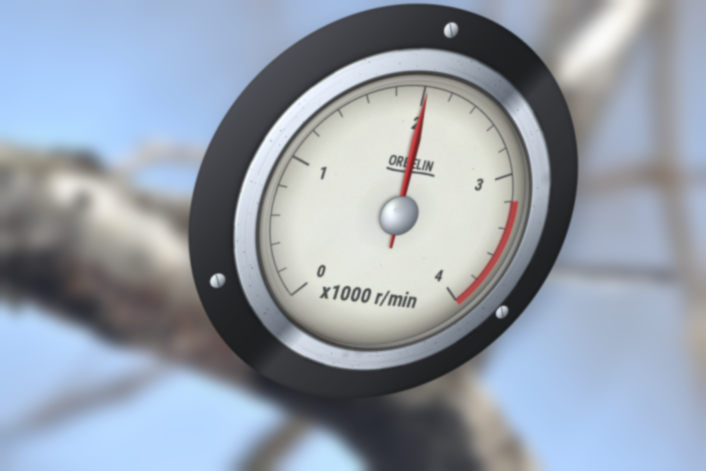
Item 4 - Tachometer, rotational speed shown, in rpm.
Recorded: 2000 rpm
